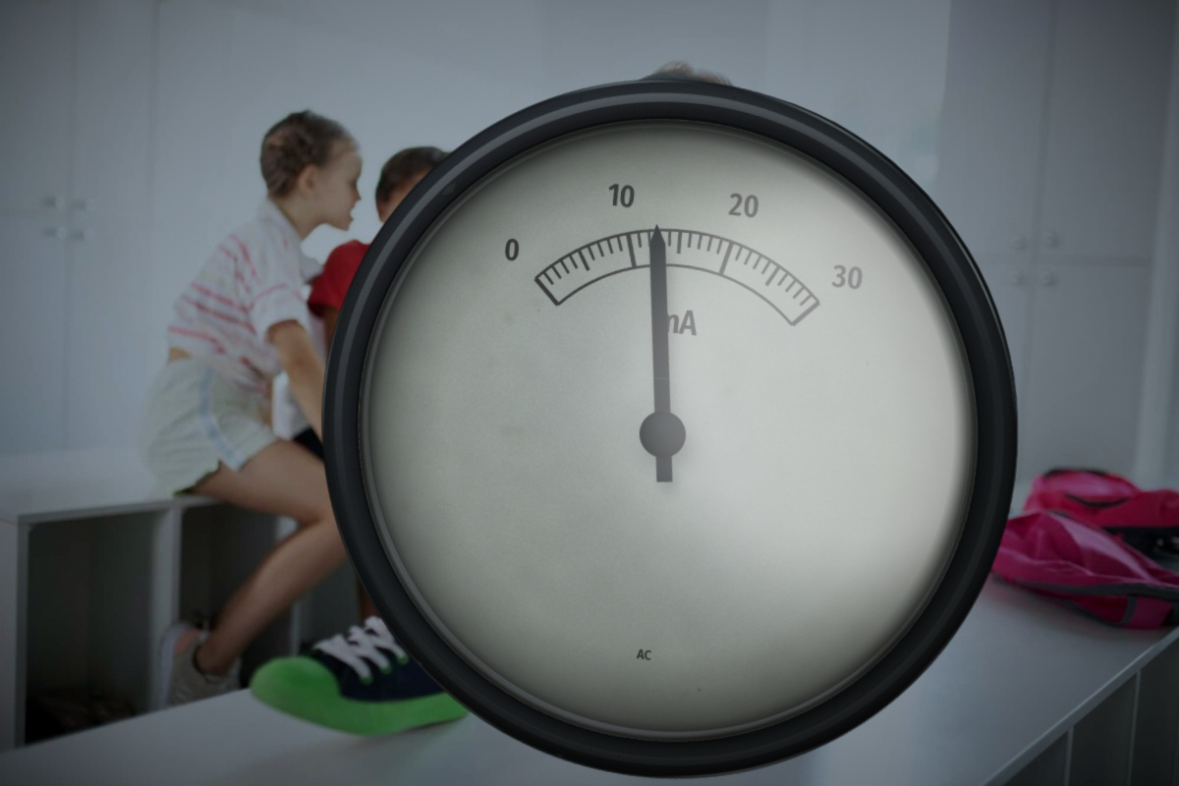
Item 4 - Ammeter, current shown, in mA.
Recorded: 13 mA
